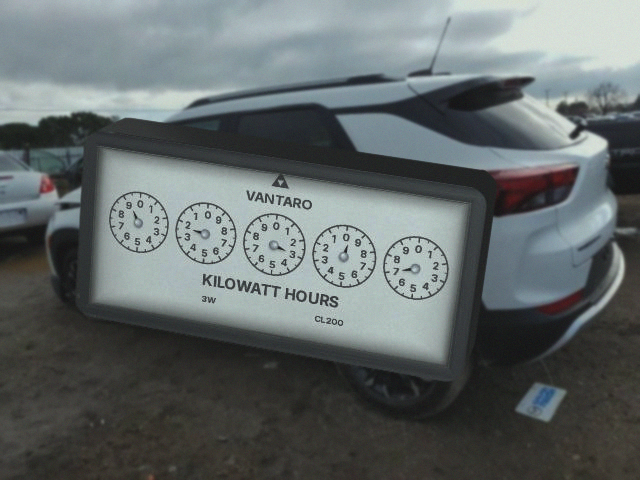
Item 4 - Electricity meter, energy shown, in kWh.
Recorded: 92297 kWh
